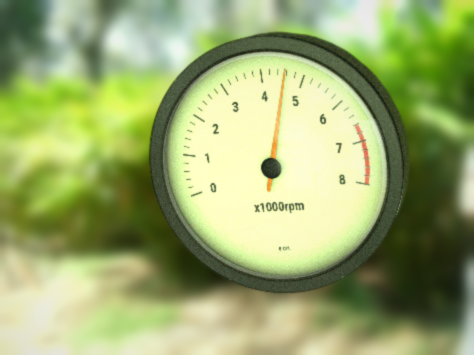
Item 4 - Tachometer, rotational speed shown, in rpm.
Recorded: 4600 rpm
